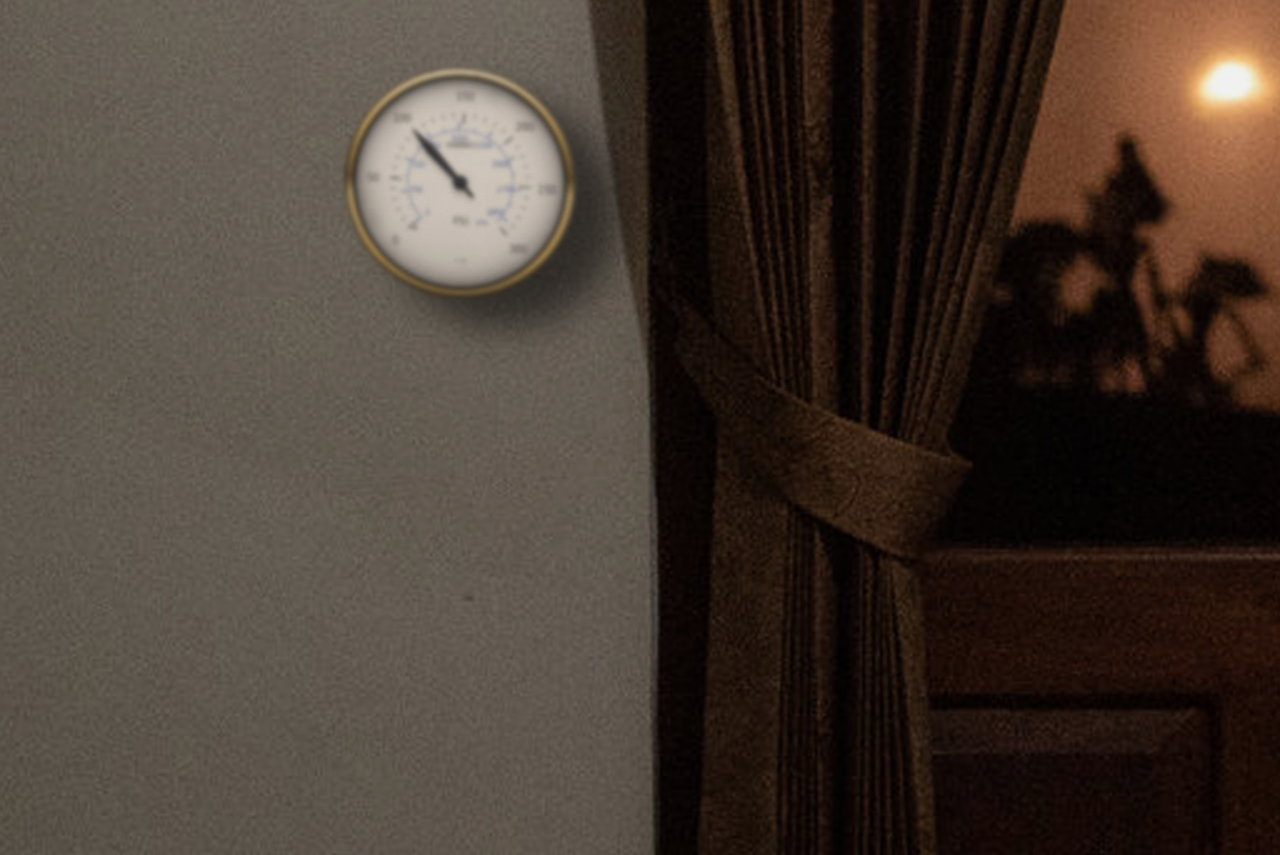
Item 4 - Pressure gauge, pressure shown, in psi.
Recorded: 100 psi
